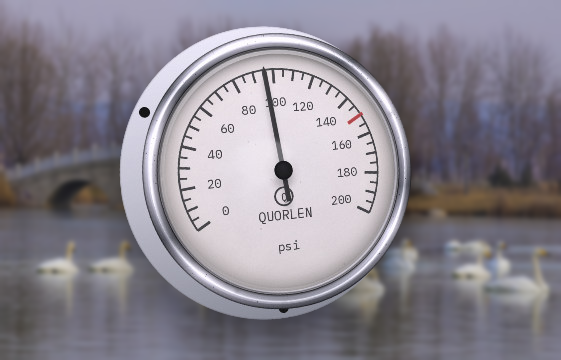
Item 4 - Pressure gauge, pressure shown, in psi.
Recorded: 95 psi
